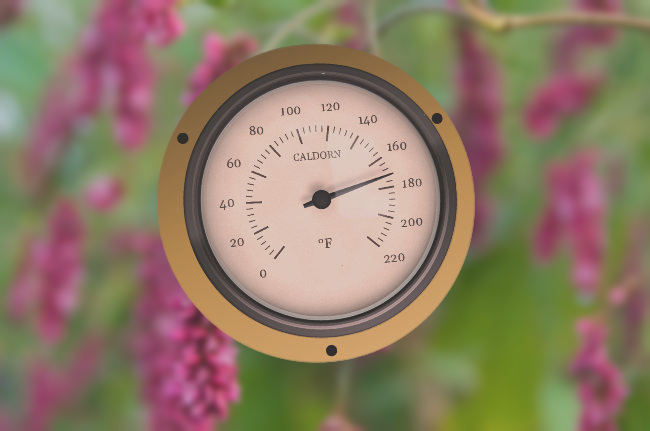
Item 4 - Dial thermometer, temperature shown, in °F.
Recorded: 172 °F
